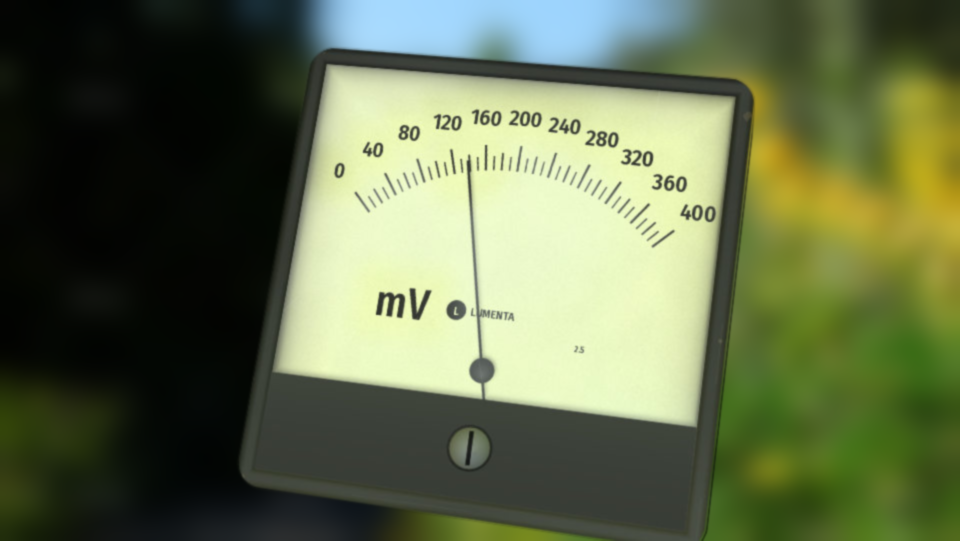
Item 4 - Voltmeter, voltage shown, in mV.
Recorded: 140 mV
